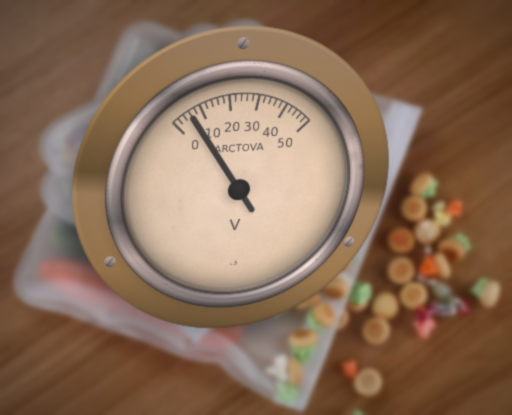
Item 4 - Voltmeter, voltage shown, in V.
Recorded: 6 V
